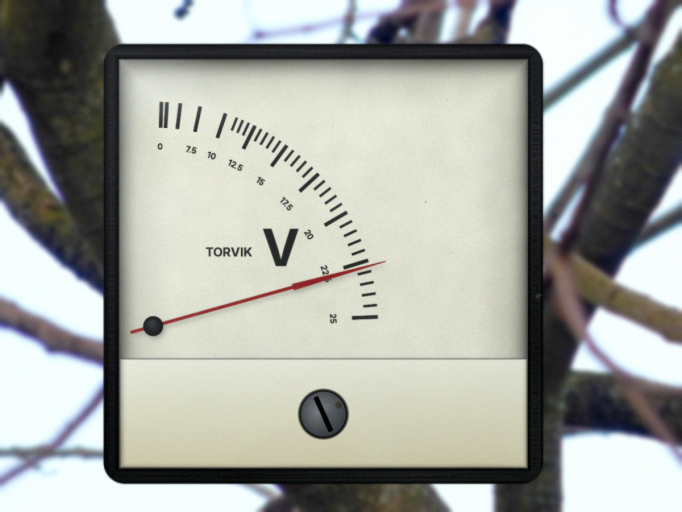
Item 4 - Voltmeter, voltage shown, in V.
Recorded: 22.75 V
